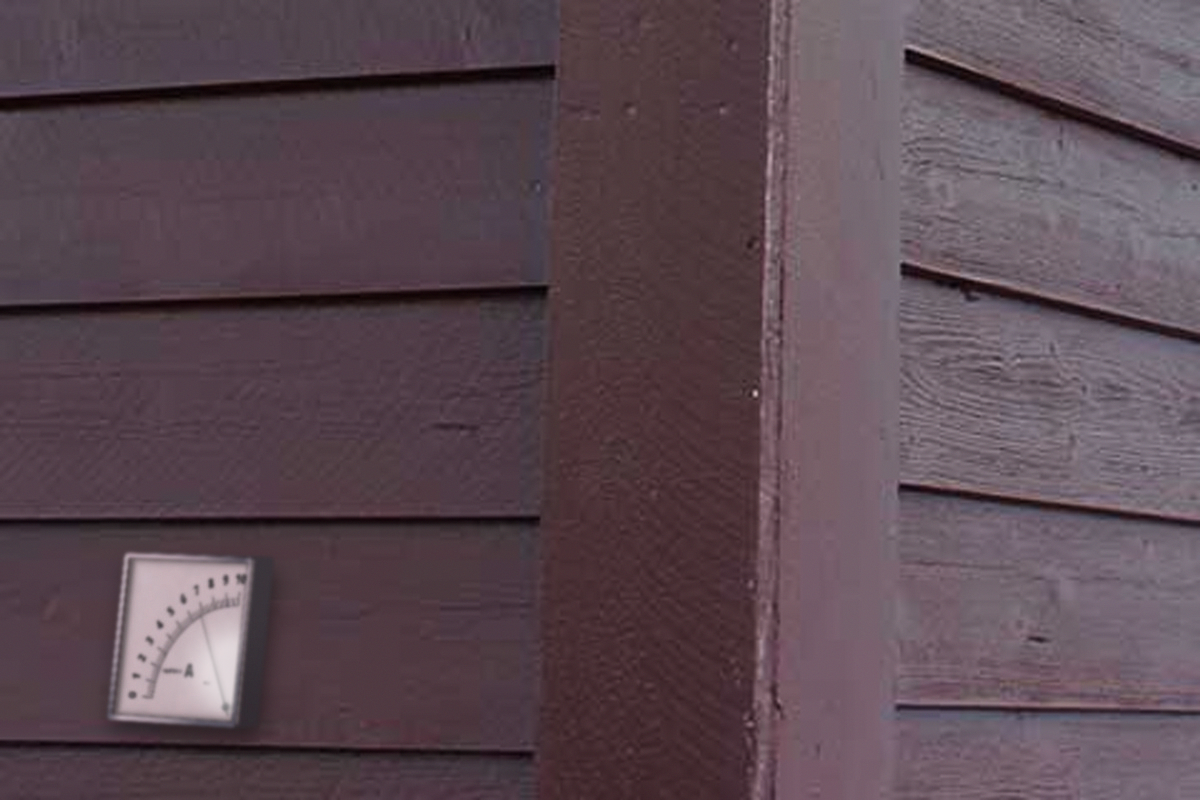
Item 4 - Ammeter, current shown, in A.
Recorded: 7 A
